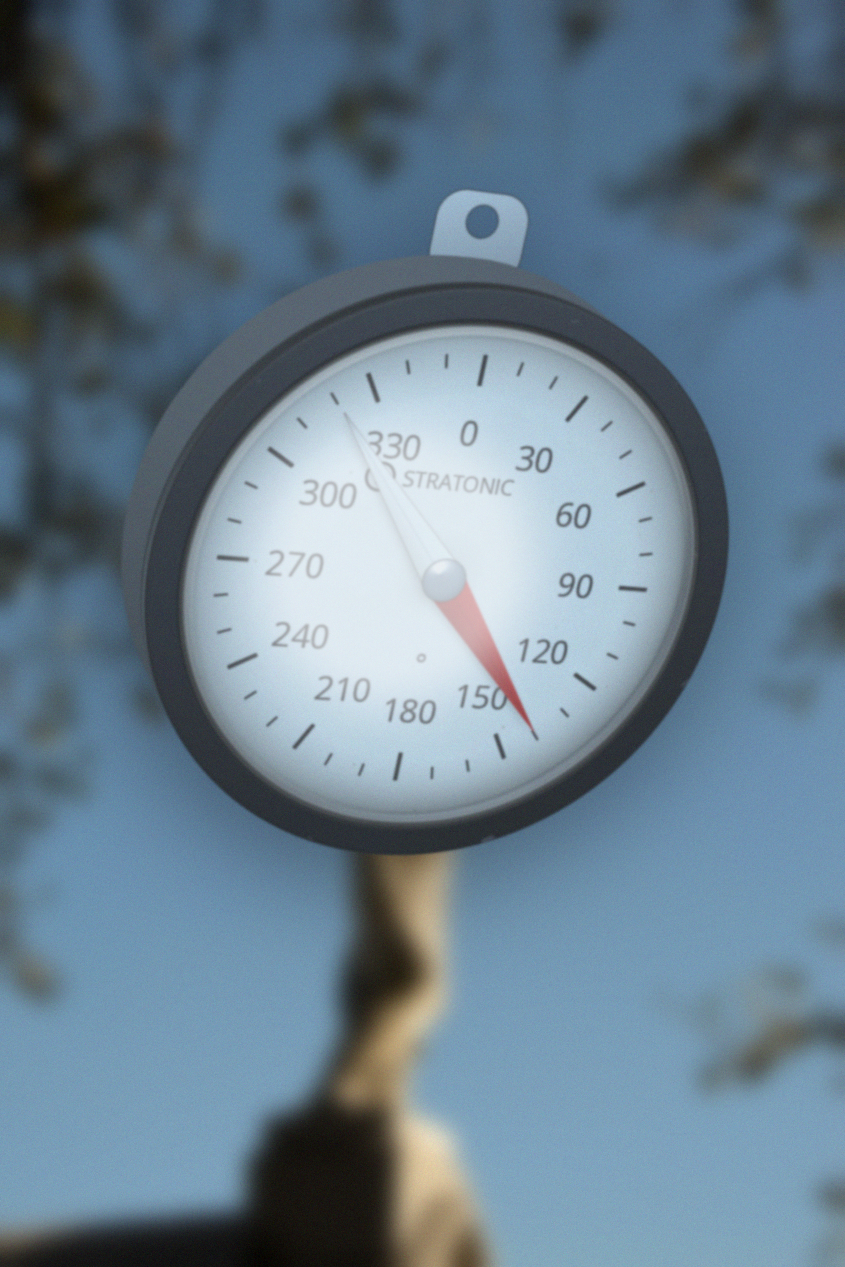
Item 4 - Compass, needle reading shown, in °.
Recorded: 140 °
